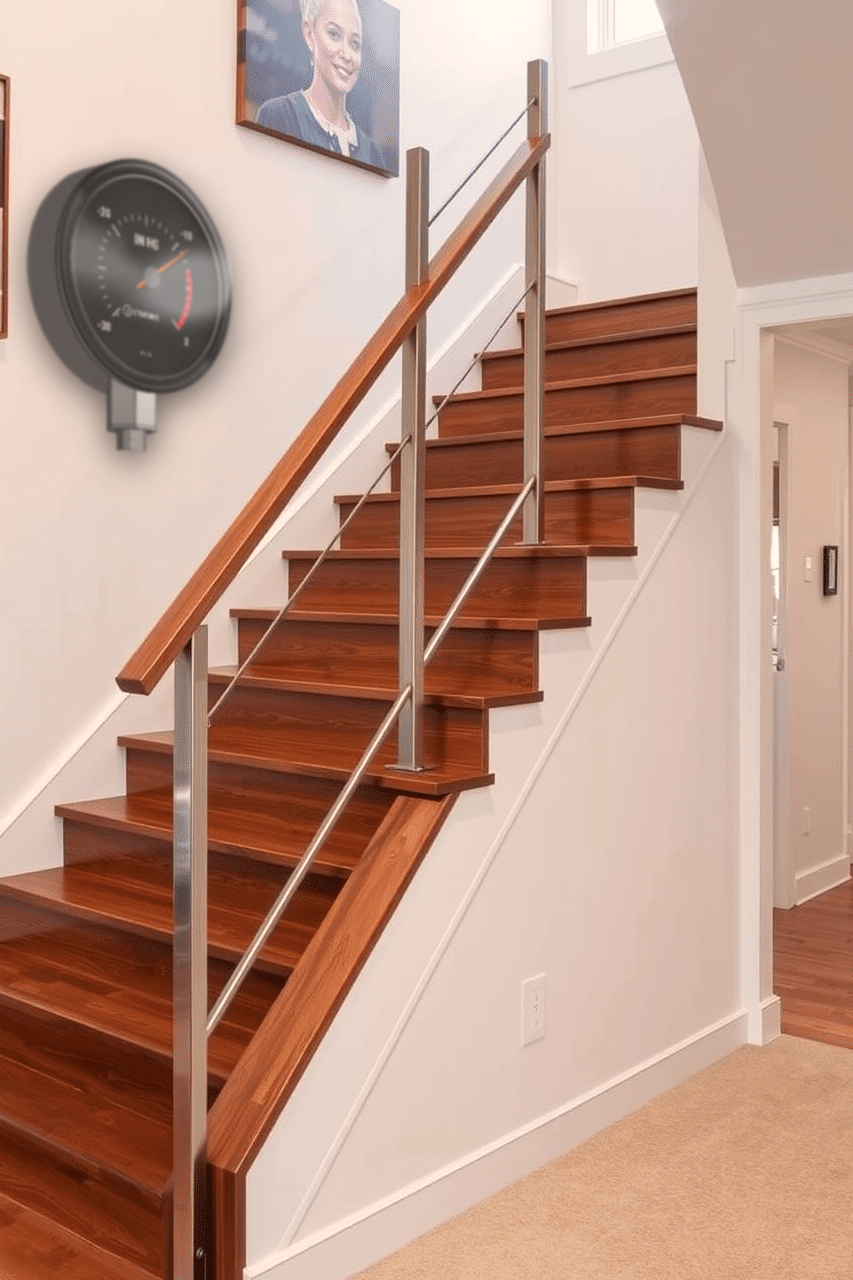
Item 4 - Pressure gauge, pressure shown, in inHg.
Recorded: -9 inHg
